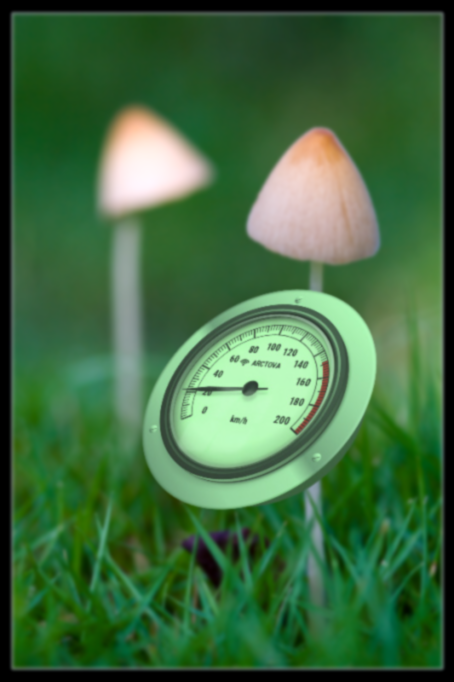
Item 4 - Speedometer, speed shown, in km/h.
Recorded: 20 km/h
